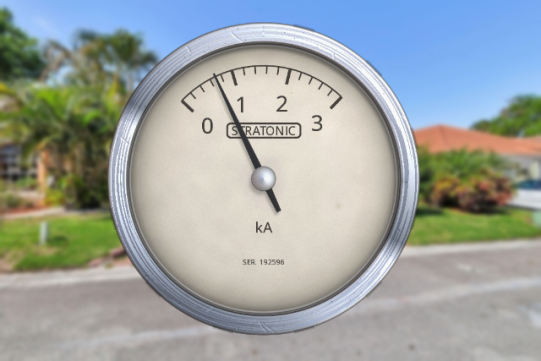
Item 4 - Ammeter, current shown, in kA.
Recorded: 0.7 kA
